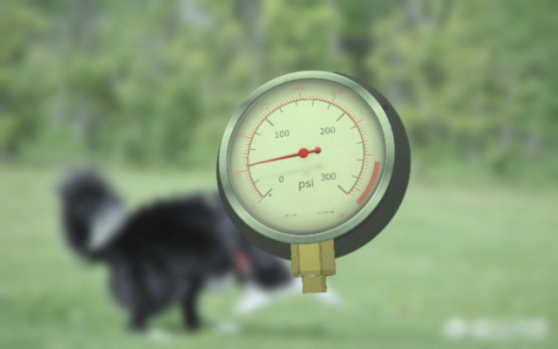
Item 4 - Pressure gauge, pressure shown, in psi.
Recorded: 40 psi
